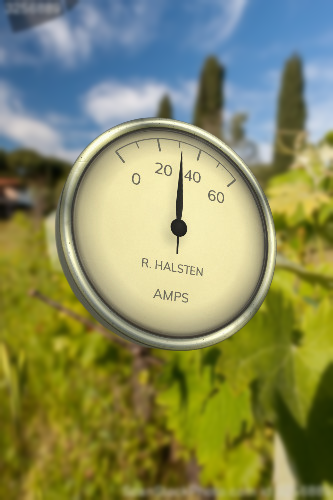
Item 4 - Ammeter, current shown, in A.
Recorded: 30 A
